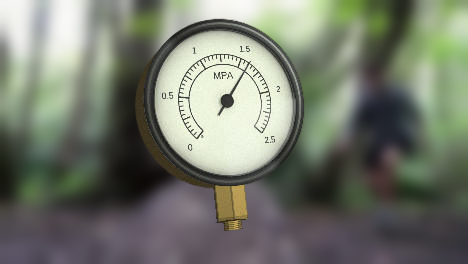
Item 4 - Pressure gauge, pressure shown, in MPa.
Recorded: 1.6 MPa
